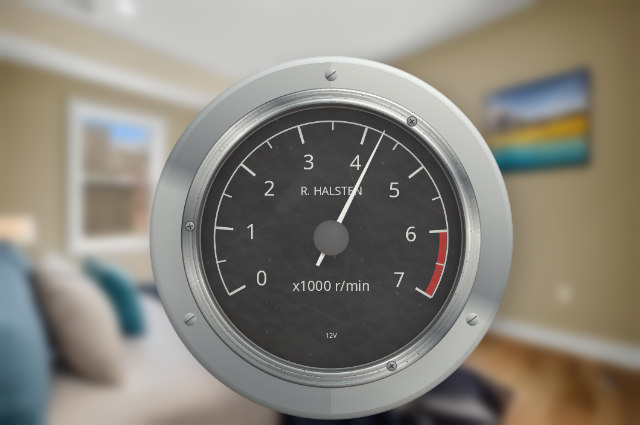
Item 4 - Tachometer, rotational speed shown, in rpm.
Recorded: 4250 rpm
